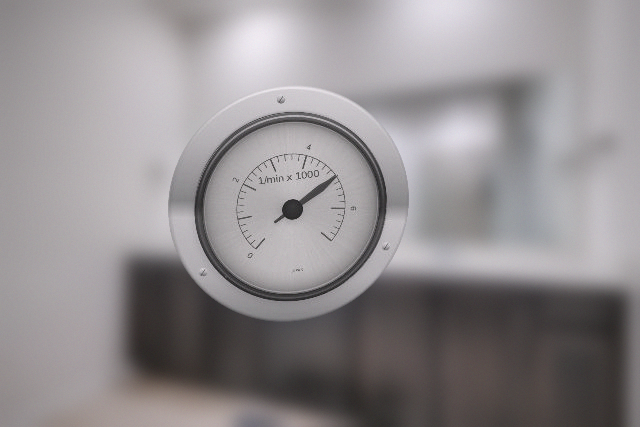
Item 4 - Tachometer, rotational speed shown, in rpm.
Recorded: 5000 rpm
